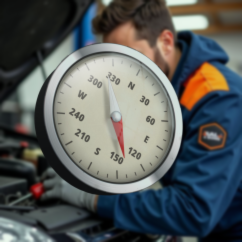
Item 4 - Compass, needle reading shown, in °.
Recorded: 140 °
